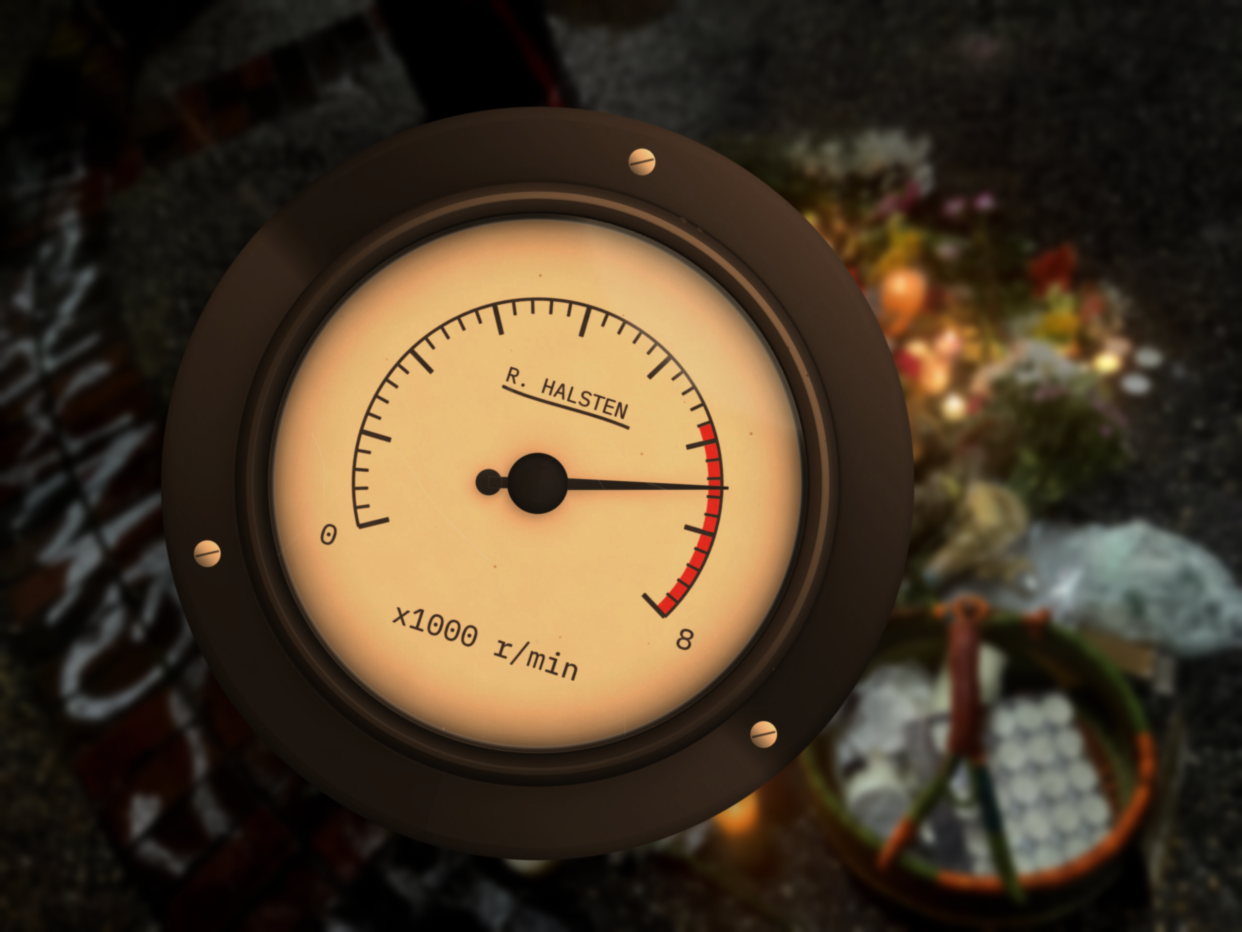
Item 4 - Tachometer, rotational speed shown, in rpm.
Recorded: 6500 rpm
